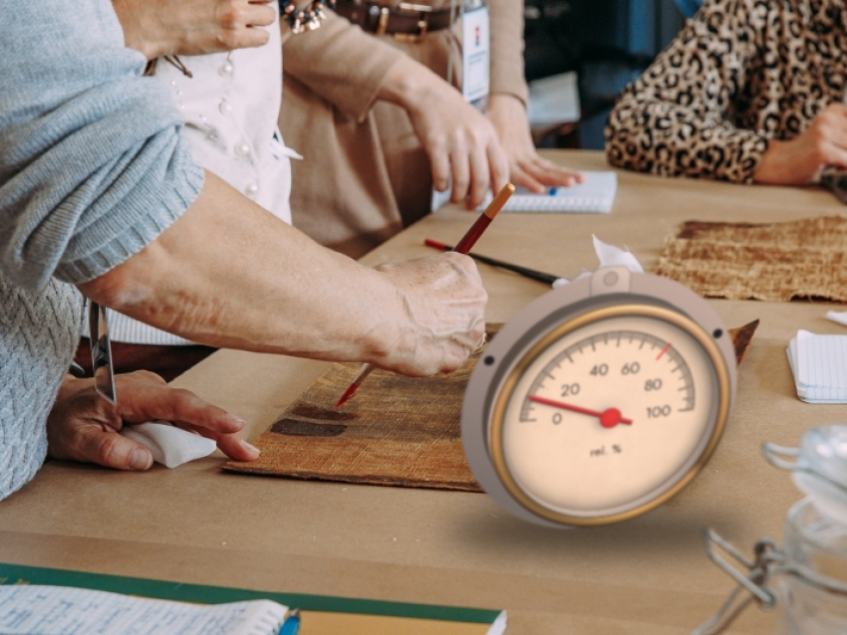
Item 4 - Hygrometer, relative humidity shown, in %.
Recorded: 10 %
